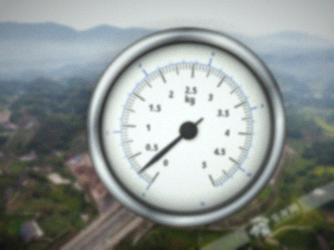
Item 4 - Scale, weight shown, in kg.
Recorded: 0.25 kg
